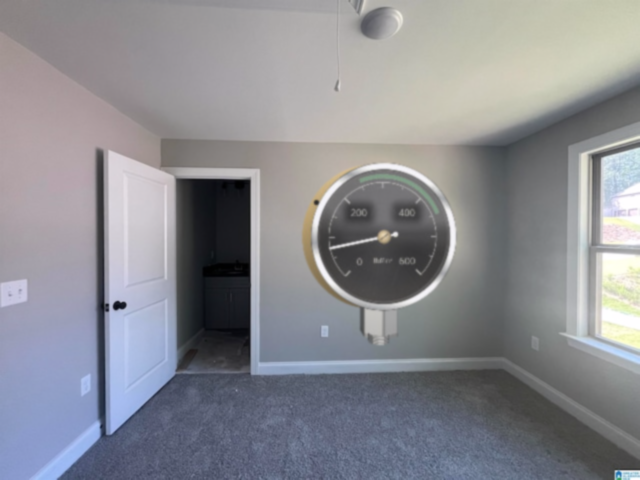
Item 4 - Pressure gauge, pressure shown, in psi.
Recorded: 75 psi
